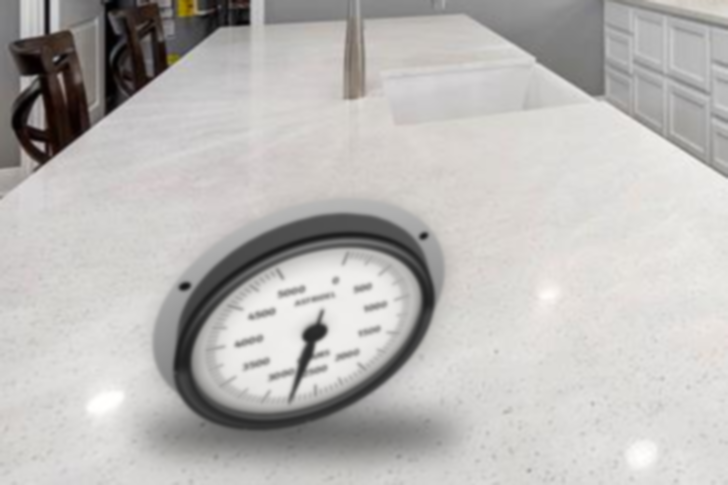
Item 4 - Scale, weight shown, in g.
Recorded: 2750 g
